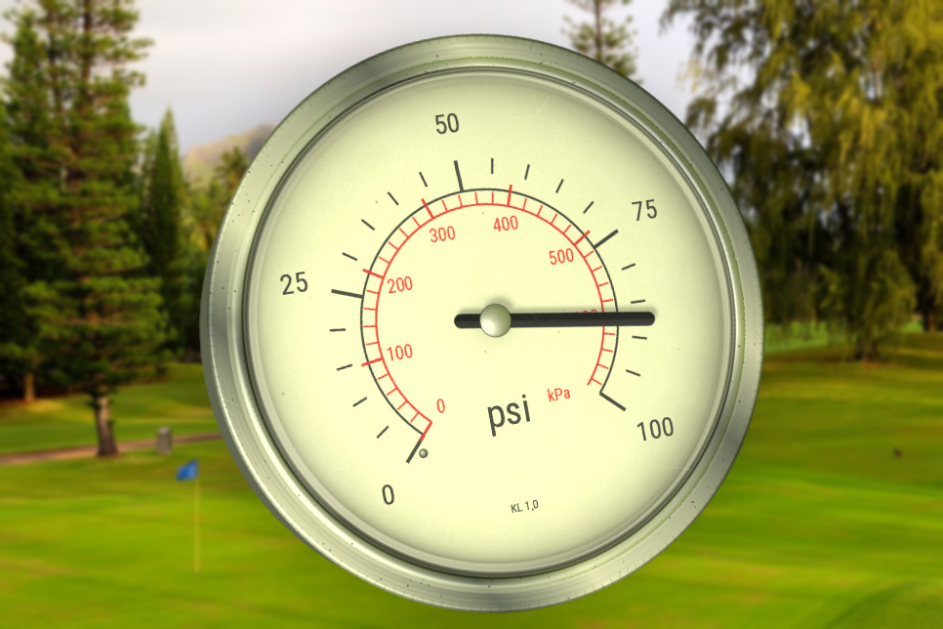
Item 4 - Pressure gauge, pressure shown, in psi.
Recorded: 87.5 psi
